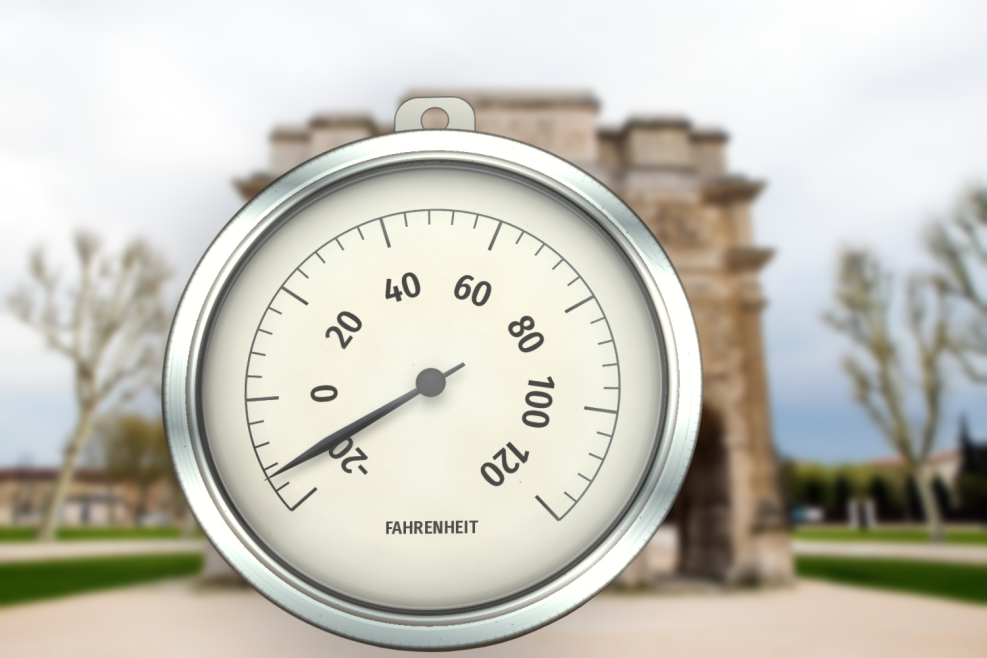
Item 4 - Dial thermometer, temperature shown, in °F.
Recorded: -14 °F
